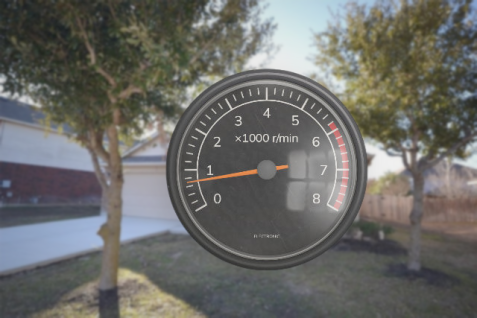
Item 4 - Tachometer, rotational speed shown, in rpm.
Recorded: 700 rpm
